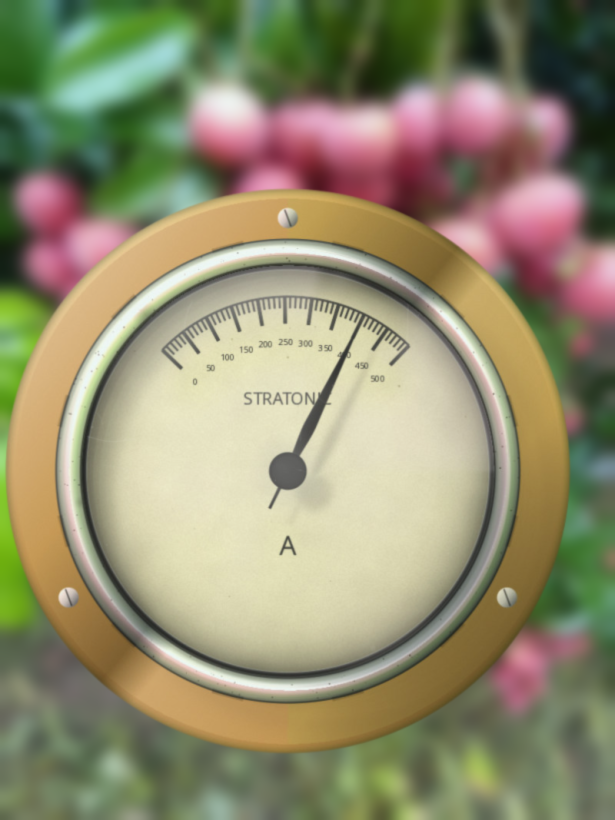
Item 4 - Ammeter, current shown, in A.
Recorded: 400 A
